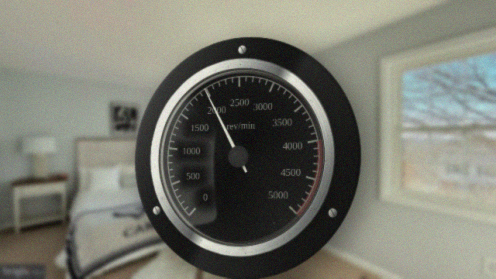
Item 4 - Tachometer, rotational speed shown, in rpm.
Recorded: 2000 rpm
